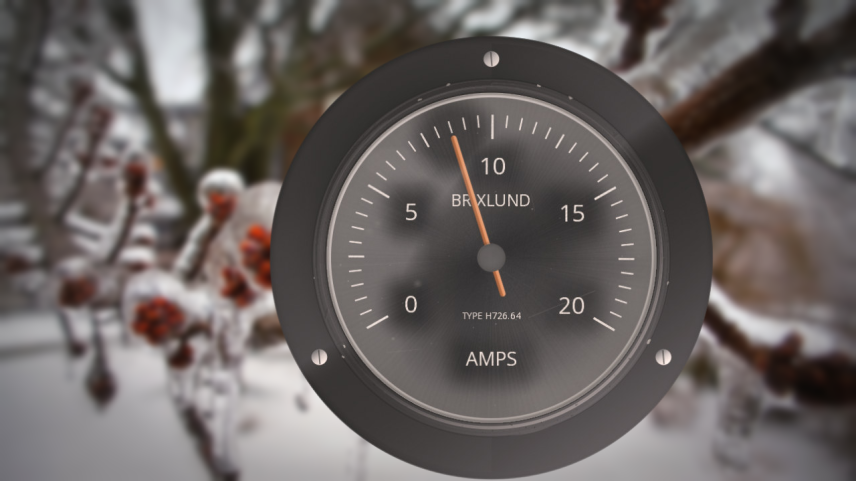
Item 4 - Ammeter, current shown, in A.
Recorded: 8.5 A
